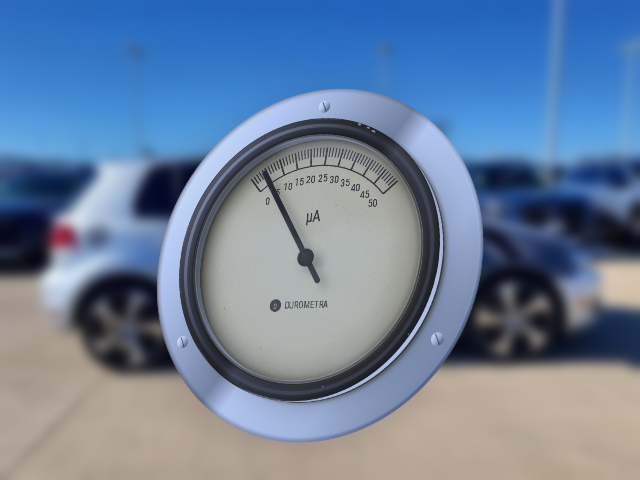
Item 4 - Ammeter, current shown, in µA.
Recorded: 5 µA
